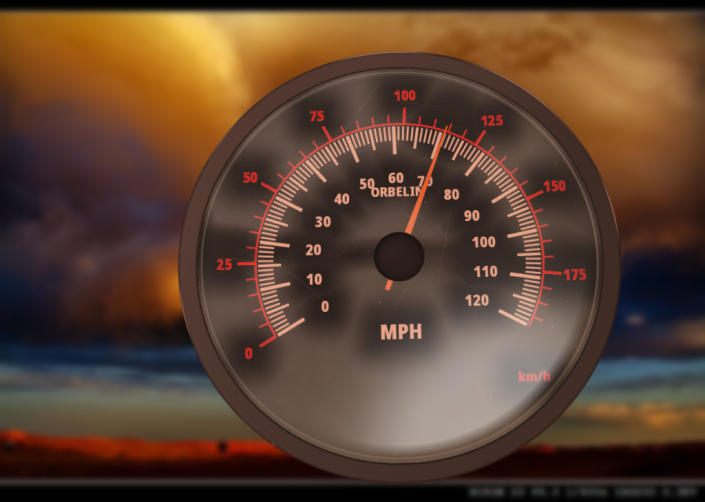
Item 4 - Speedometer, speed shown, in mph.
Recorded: 71 mph
